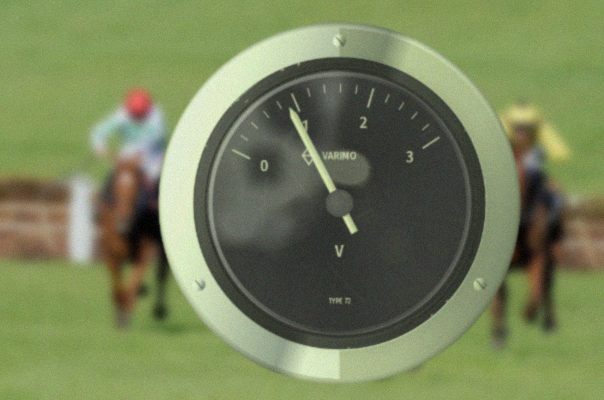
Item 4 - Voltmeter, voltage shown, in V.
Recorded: 0.9 V
